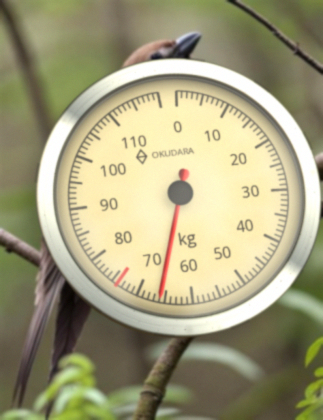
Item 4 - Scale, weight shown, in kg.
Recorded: 66 kg
